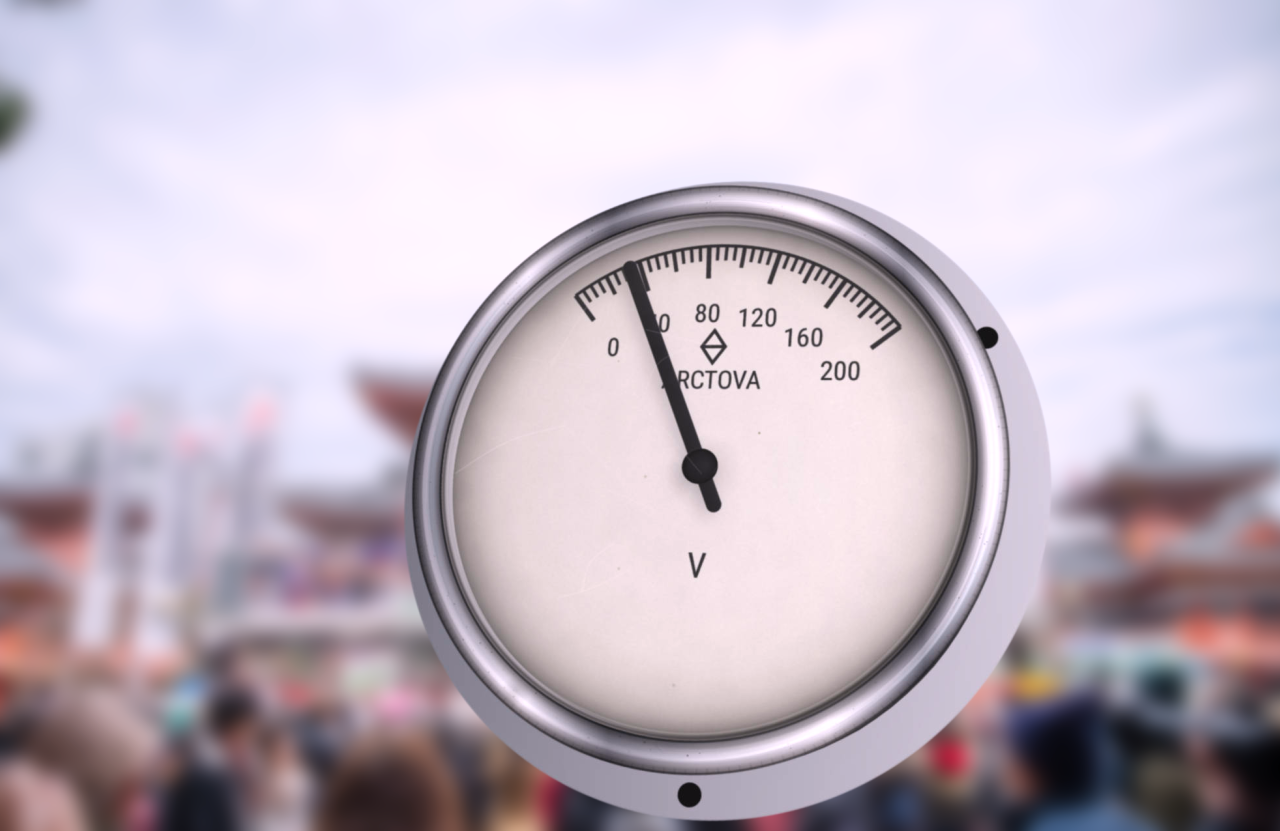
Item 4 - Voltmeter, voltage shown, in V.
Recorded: 35 V
